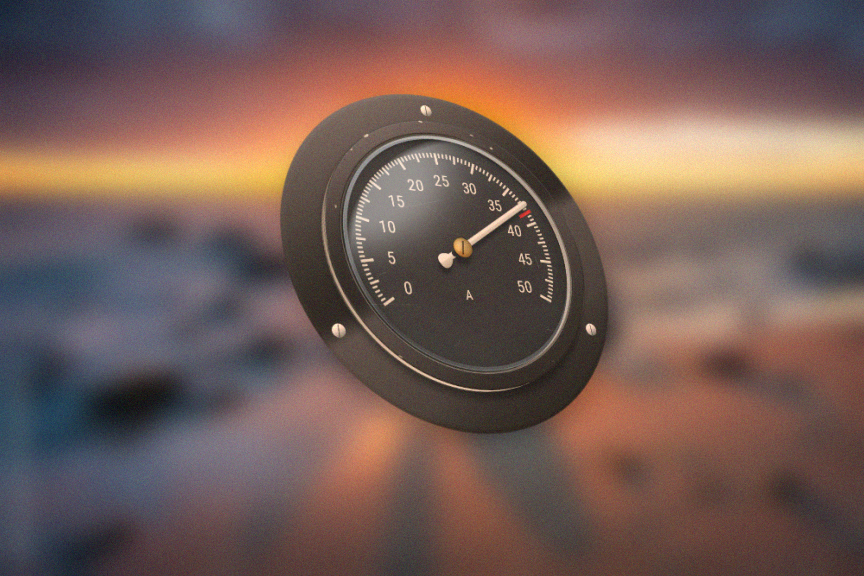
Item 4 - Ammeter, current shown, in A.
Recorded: 37.5 A
